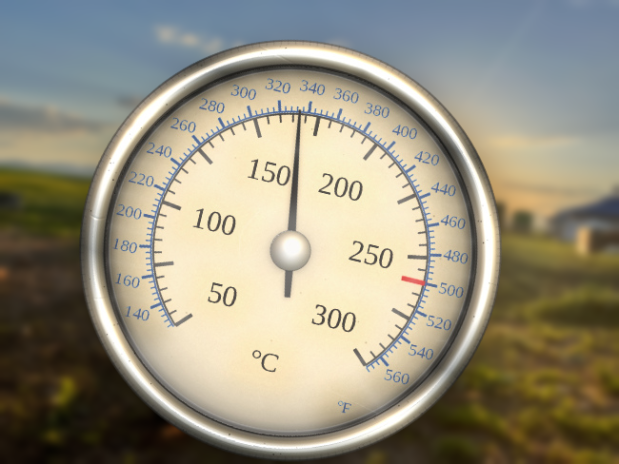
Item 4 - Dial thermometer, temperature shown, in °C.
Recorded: 167.5 °C
